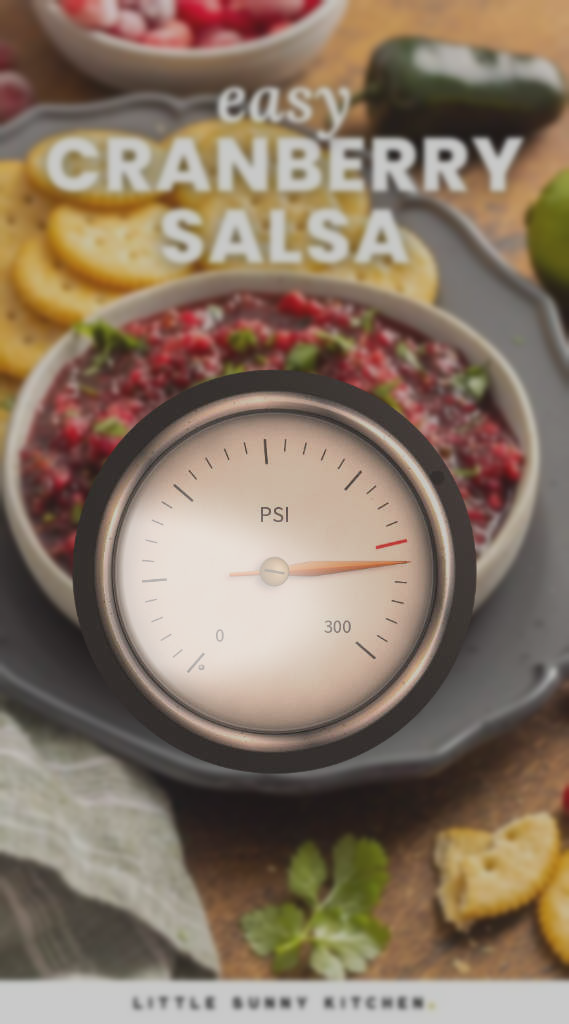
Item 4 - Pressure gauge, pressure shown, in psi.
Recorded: 250 psi
